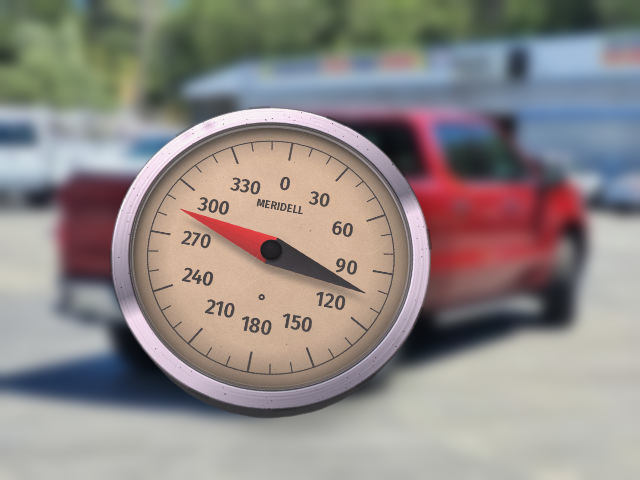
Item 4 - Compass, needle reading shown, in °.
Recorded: 285 °
